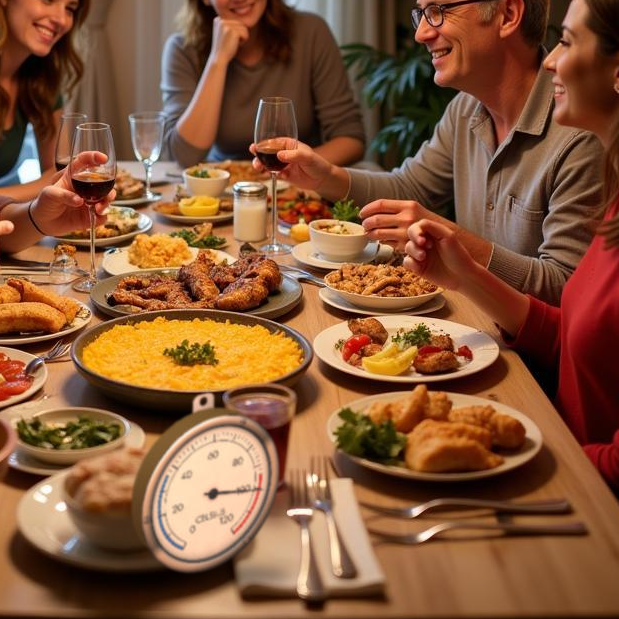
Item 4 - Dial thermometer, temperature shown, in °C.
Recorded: 100 °C
